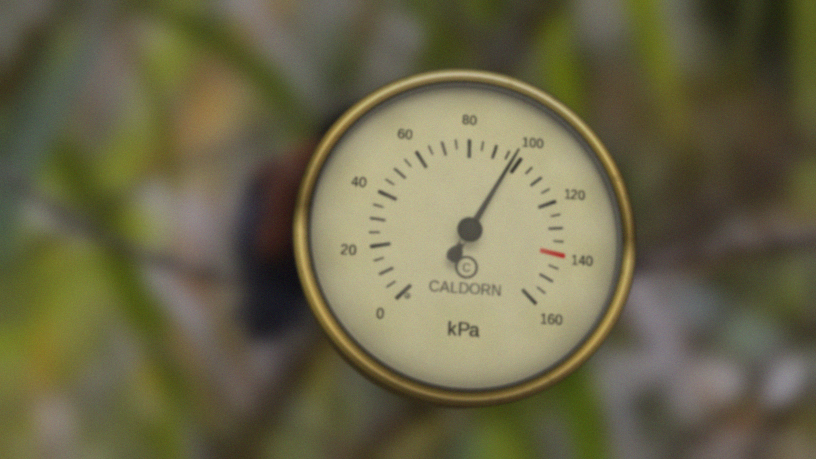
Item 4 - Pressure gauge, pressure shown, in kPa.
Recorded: 97.5 kPa
